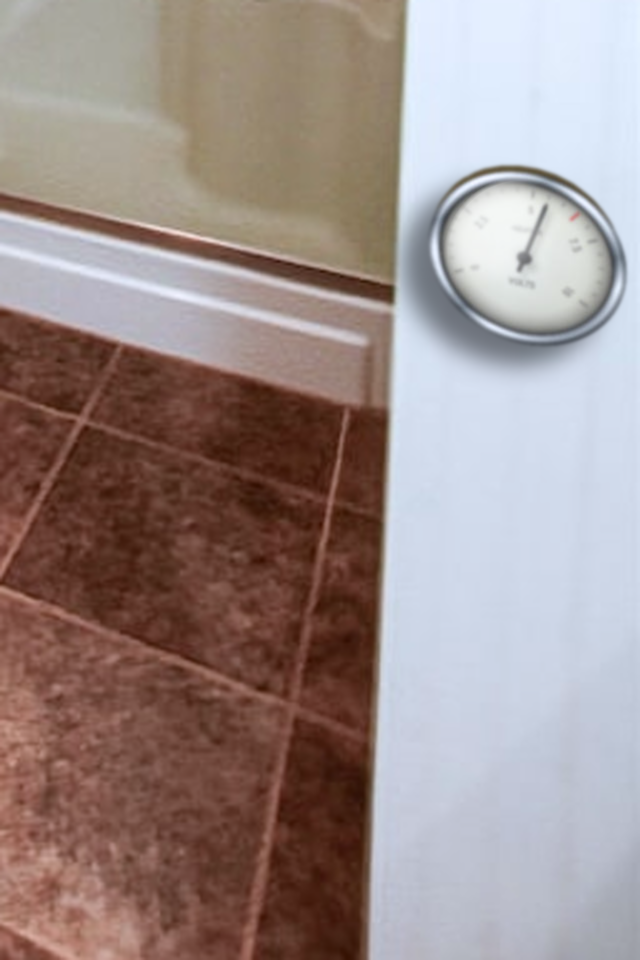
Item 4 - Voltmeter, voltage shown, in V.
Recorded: 5.5 V
